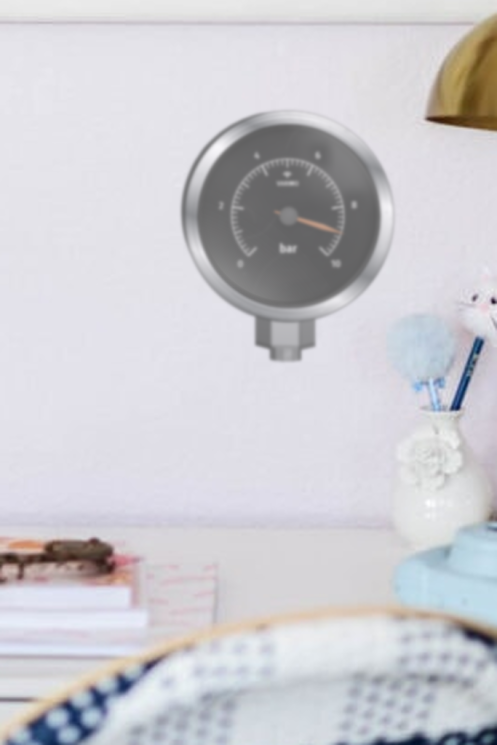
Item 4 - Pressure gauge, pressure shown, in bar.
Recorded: 9 bar
